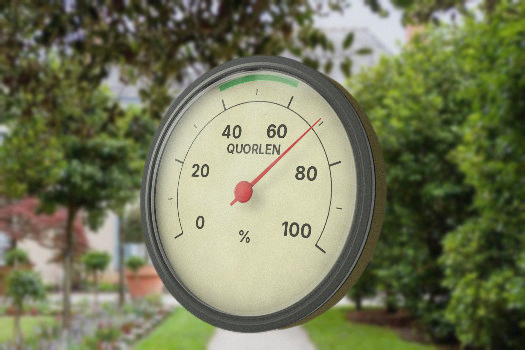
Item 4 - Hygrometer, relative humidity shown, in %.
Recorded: 70 %
